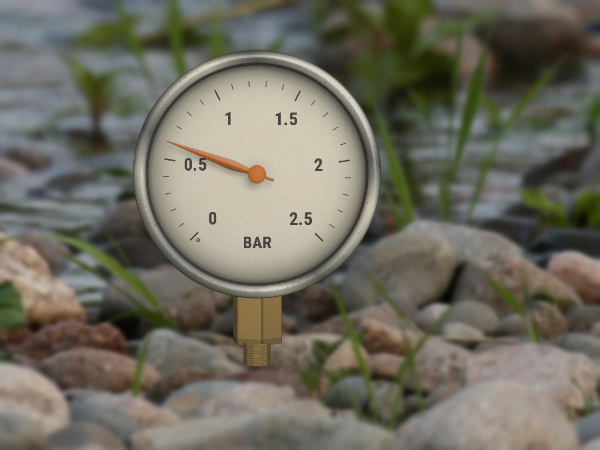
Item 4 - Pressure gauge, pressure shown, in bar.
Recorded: 0.6 bar
